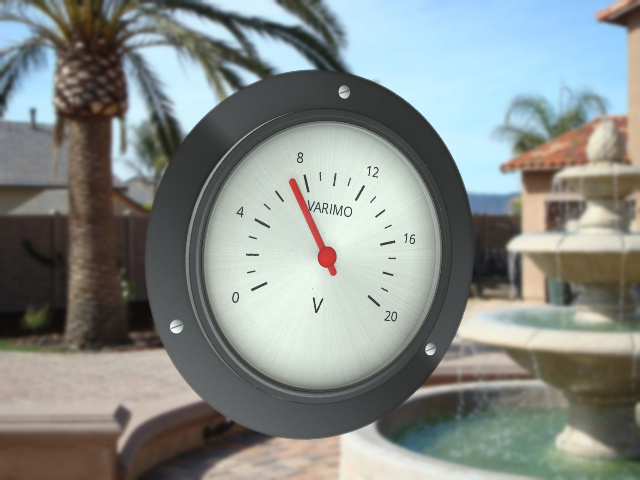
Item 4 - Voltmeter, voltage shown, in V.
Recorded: 7 V
